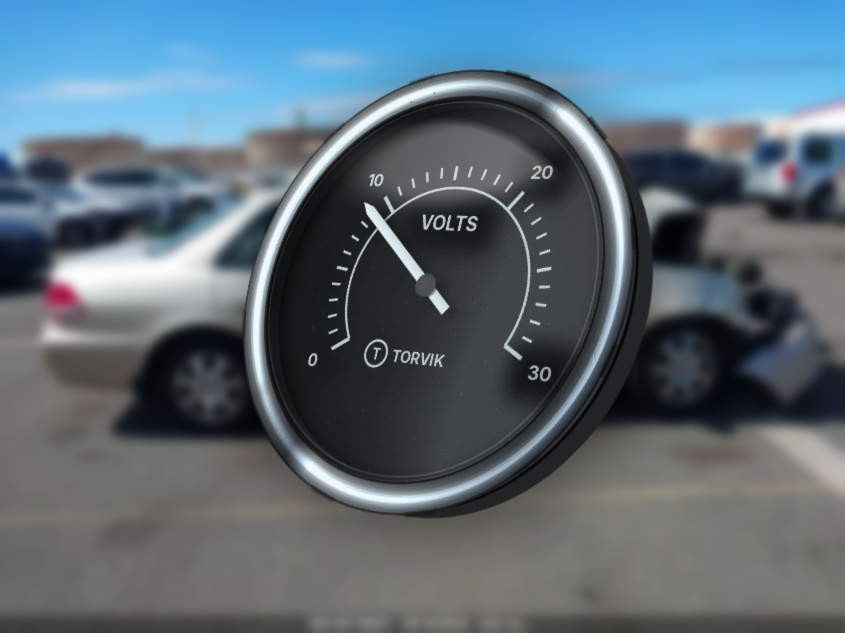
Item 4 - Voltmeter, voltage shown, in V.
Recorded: 9 V
